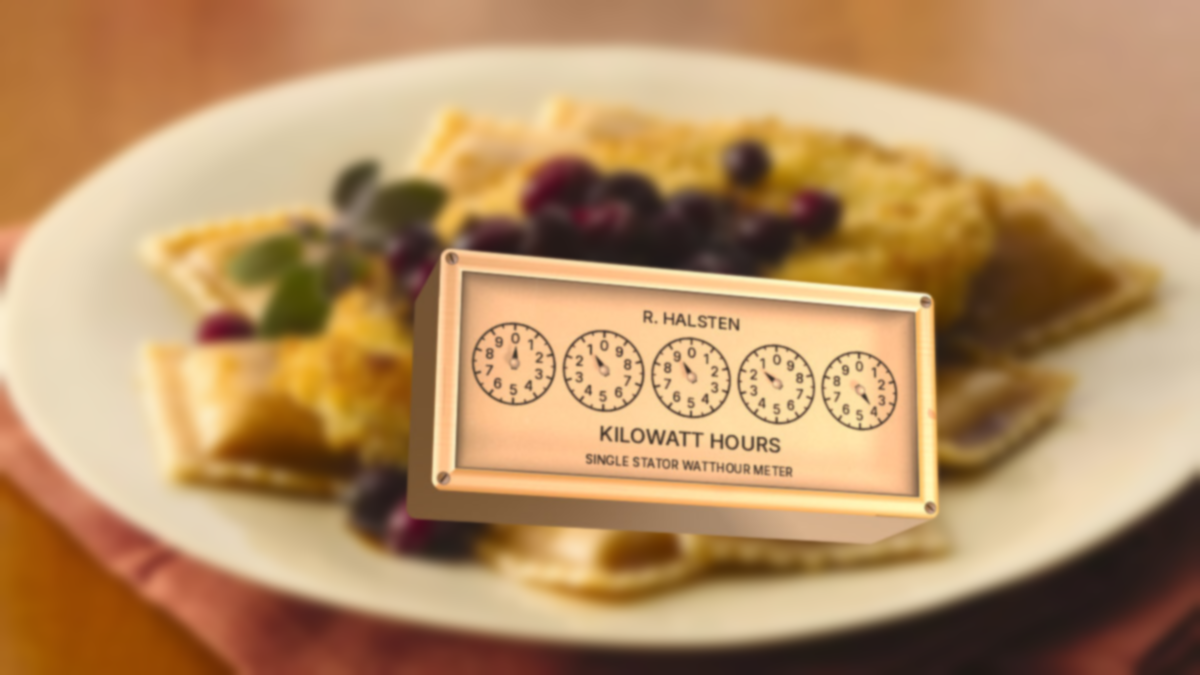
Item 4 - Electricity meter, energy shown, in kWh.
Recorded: 914 kWh
